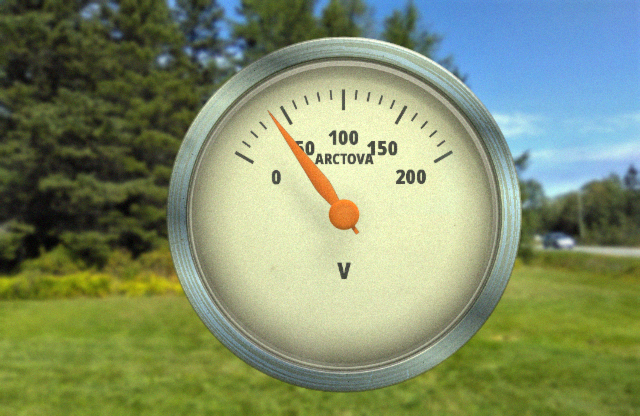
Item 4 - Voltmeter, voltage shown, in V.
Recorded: 40 V
